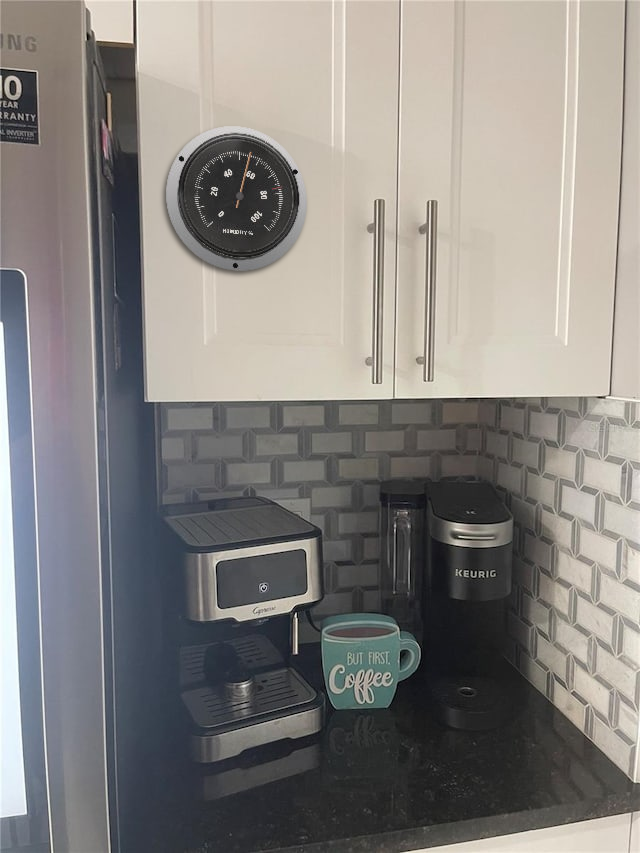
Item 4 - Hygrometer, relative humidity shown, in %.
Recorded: 55 %
